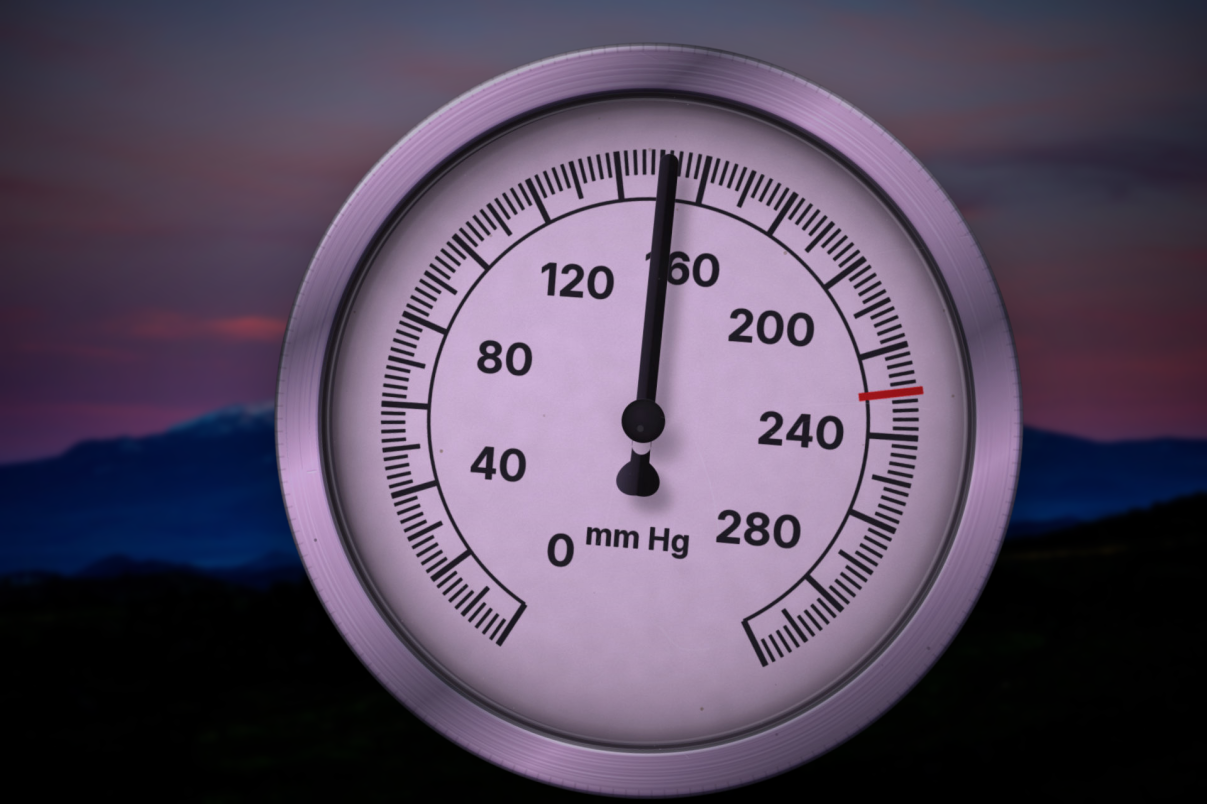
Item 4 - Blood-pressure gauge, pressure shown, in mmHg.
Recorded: 152 mmHg
